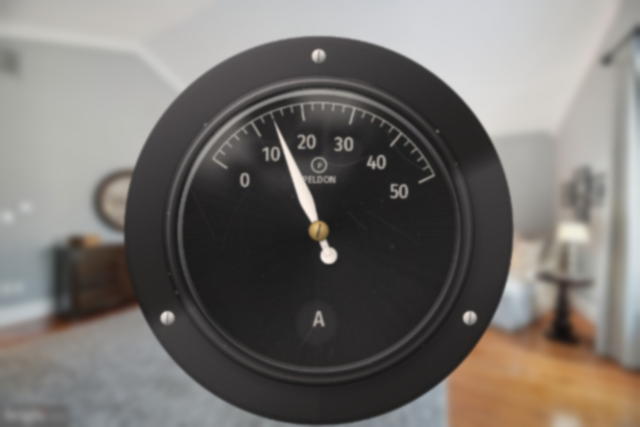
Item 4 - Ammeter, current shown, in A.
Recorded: 14 A
